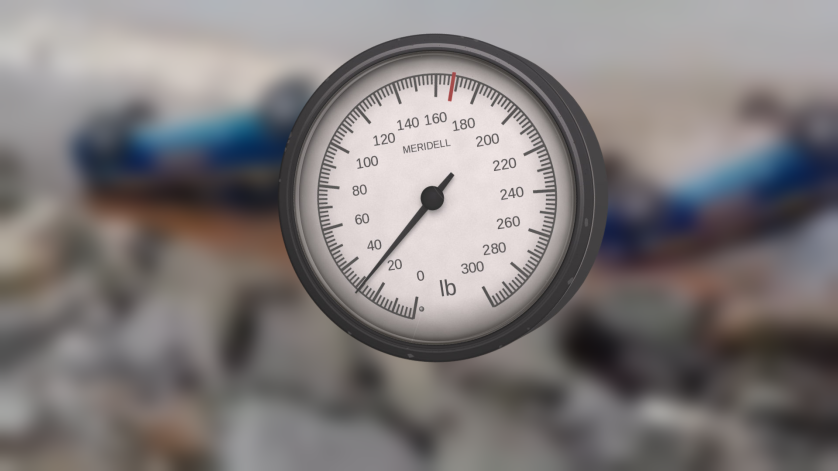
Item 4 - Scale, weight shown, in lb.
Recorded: 28 lb
